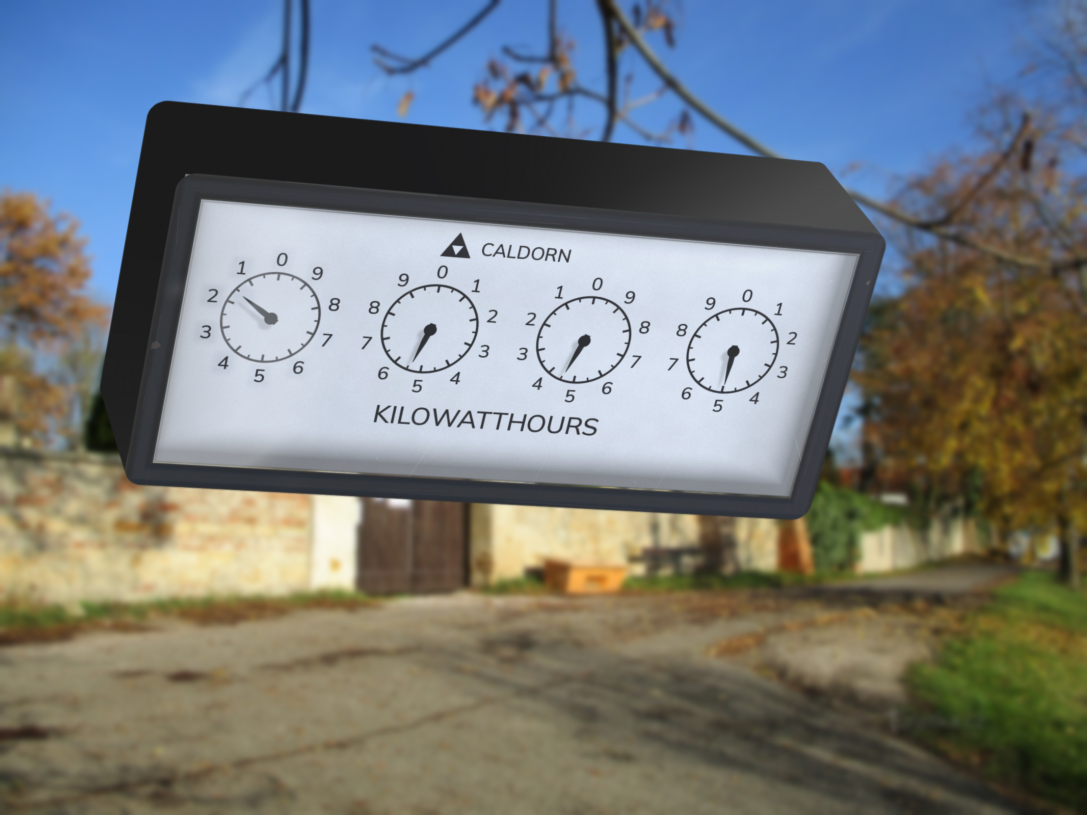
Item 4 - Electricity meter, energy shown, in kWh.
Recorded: 1545 kWh
